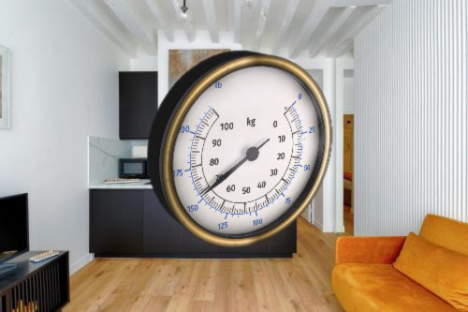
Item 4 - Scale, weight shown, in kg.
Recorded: 70 kg
